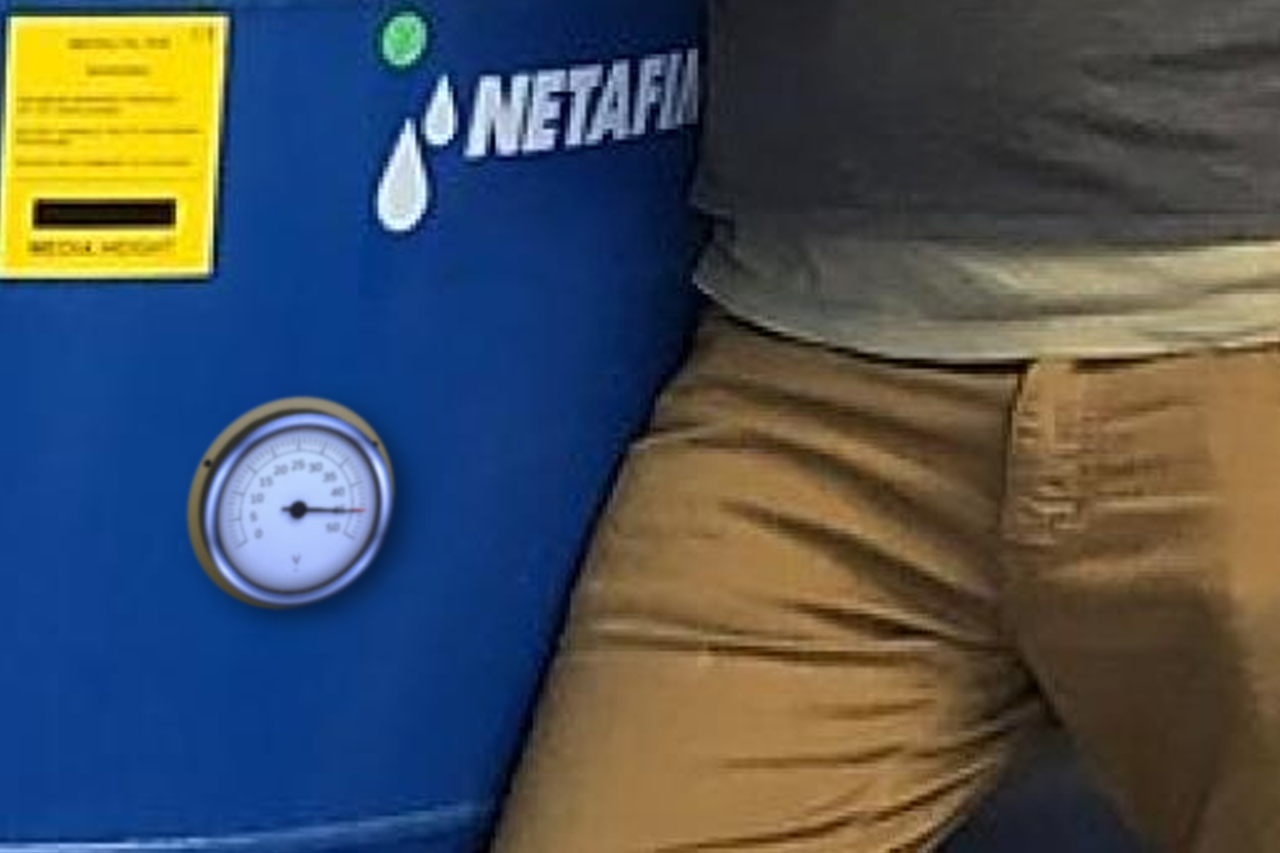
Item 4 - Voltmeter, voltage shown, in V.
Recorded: 45 V
